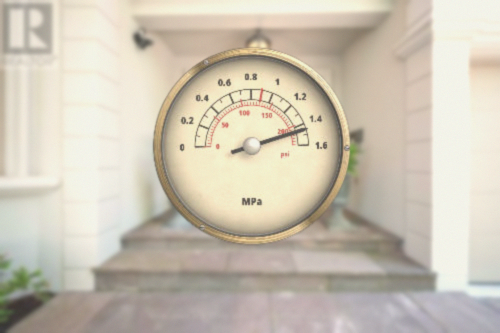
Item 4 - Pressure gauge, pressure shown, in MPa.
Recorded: 1.45 MPa
